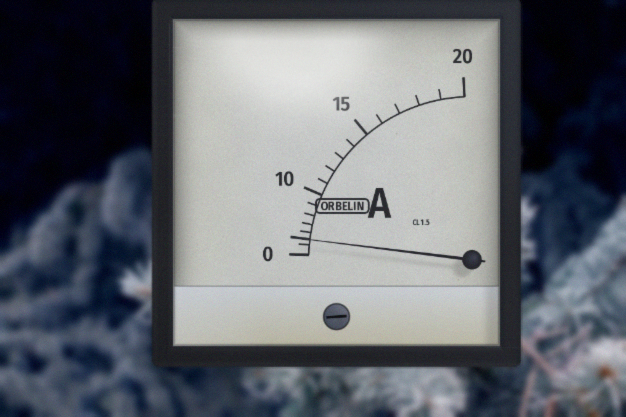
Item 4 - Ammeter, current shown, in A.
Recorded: 5 A
